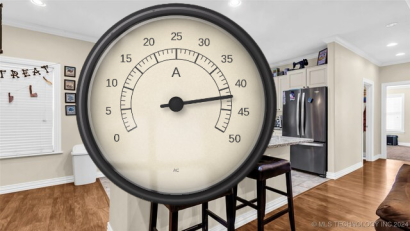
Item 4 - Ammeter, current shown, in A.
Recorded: 42 A
